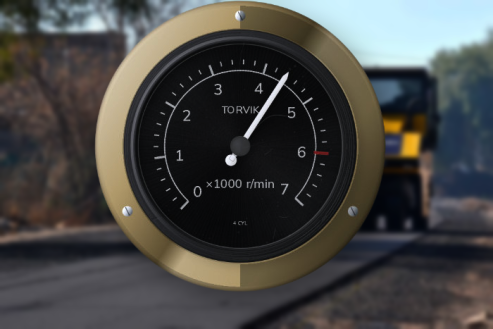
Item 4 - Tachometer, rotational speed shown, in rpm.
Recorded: 4400 rpm
